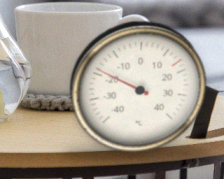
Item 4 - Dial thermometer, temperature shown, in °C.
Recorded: -18 °C
